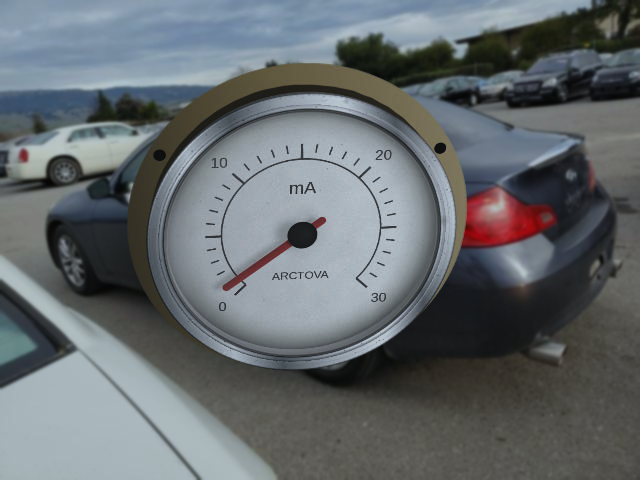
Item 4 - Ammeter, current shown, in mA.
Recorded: 1 mA
